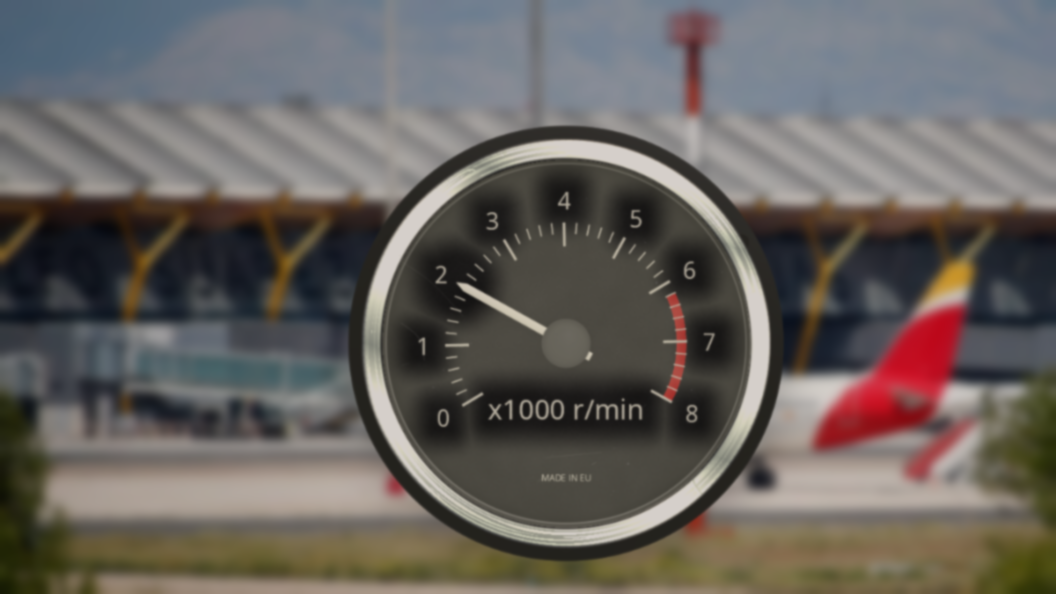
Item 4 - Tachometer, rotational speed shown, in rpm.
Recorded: 2000 rpm
